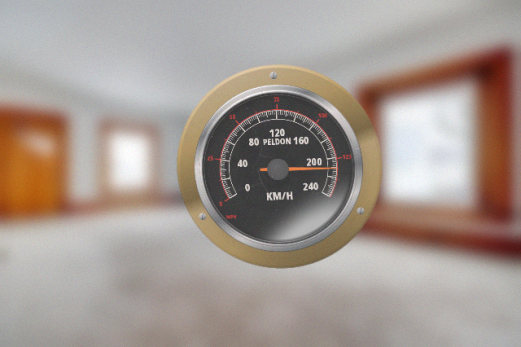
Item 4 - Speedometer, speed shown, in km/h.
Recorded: 210 km/h
